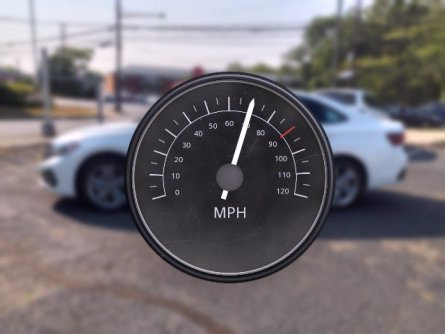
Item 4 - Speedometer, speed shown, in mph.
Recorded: 70 mph
